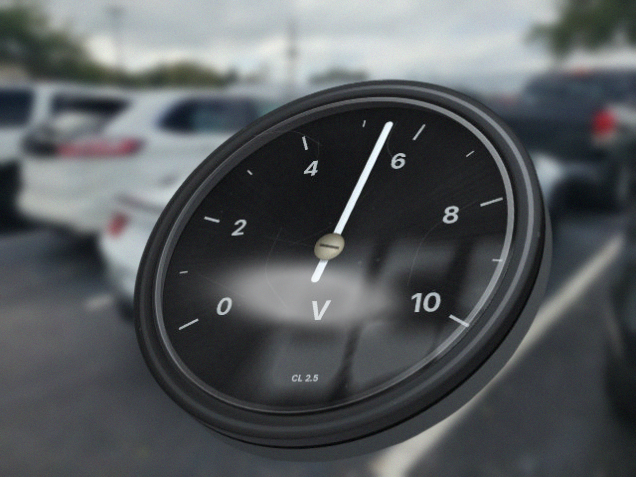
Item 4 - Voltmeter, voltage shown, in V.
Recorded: 5.5 V
